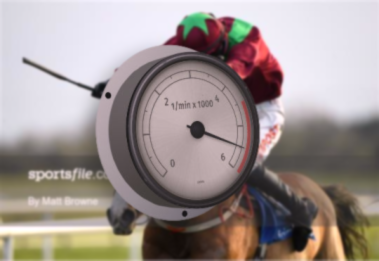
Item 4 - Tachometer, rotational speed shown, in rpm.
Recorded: 5500 rpm
